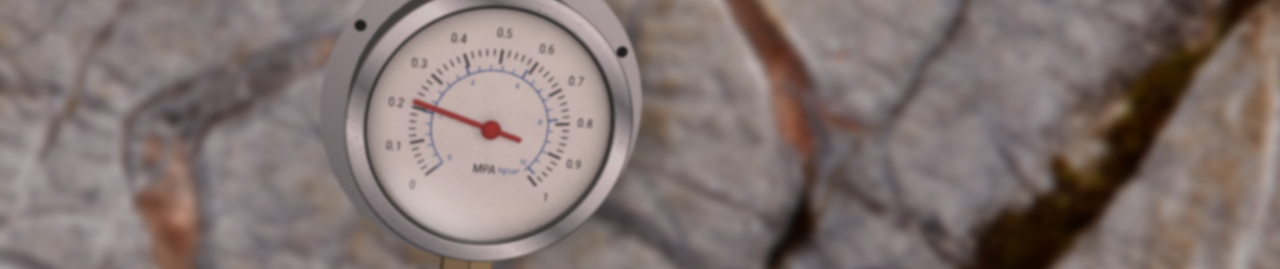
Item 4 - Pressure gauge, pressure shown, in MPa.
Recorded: 0.22 MPa
